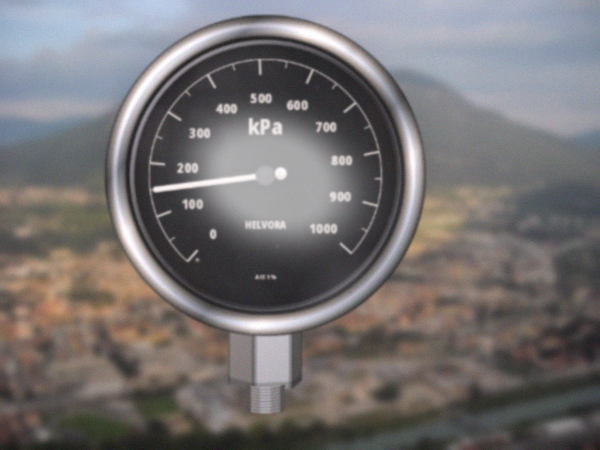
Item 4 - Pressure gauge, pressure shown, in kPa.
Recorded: 150 kPa
